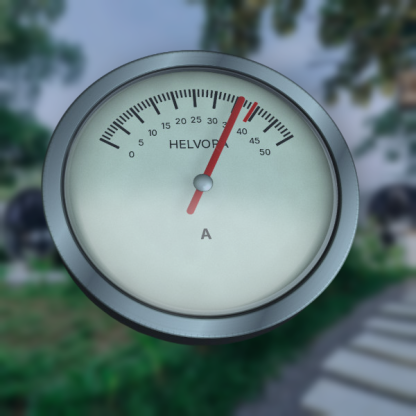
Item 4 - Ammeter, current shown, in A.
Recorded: 36 A
